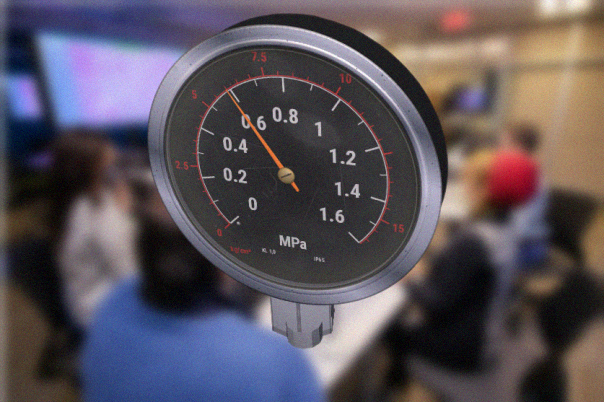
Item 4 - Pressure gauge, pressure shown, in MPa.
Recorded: 0.6 MPa
